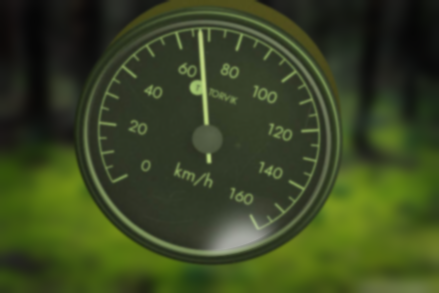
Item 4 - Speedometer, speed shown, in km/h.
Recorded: 67.5 km/h
